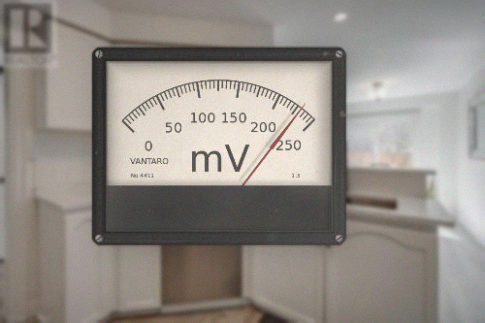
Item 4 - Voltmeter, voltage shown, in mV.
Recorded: 230 mV
